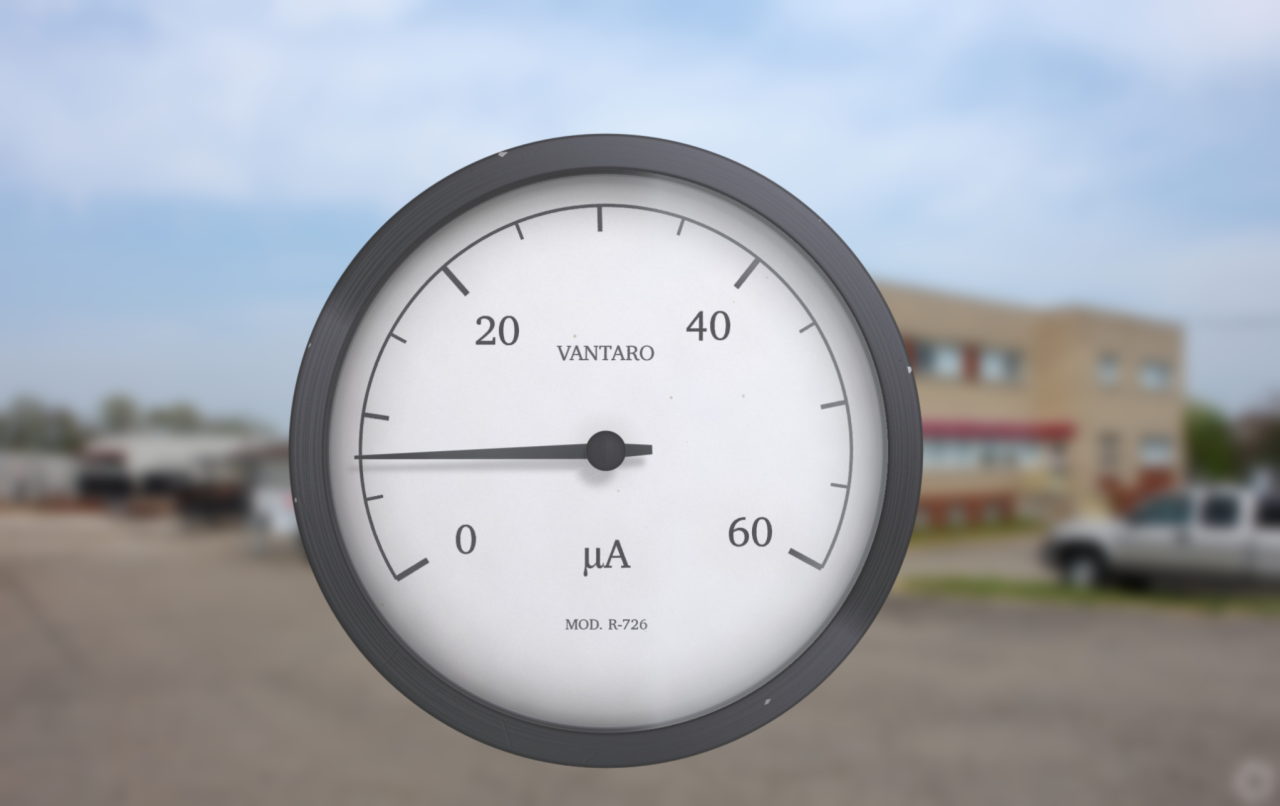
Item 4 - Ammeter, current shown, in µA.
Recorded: 7.5 µA
